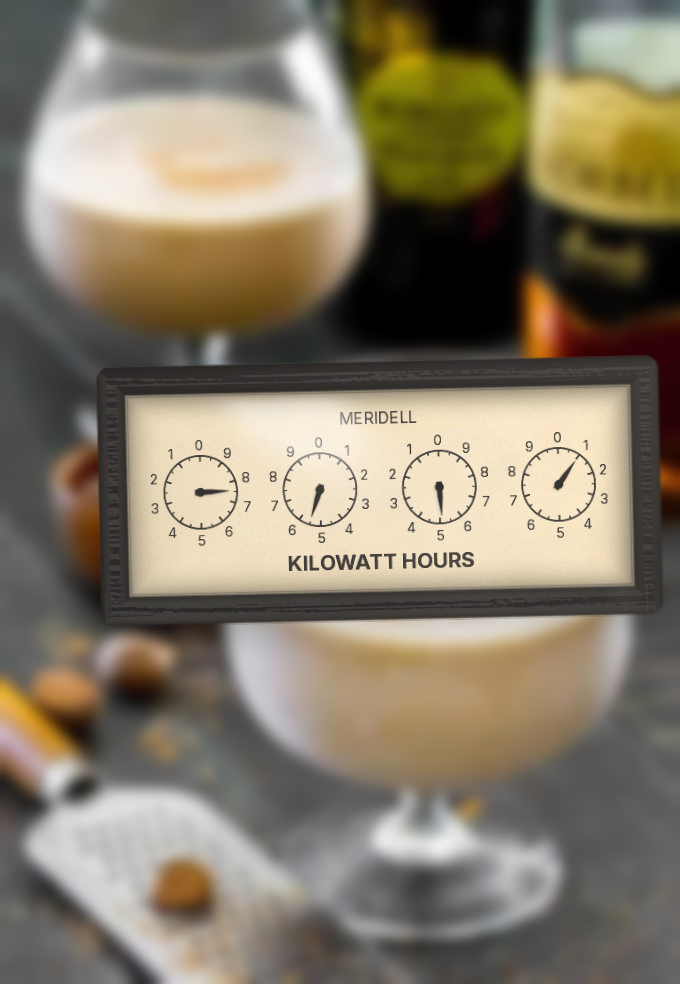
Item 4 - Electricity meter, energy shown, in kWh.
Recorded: 7551 kWh
